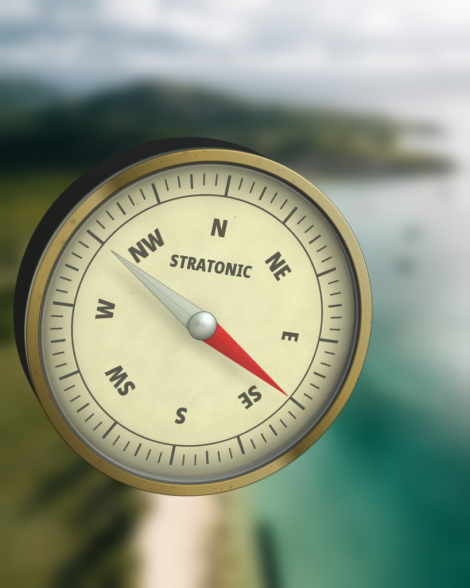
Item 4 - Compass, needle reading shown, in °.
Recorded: 120 °
